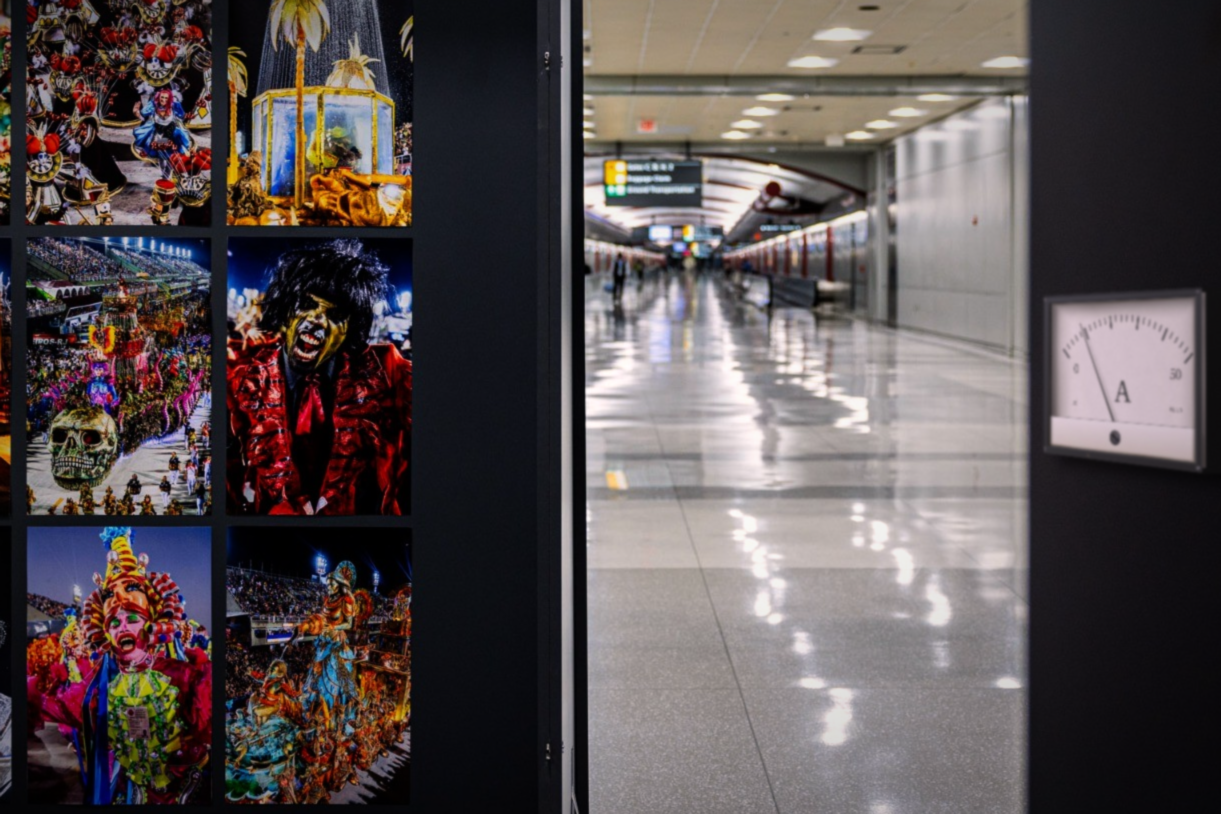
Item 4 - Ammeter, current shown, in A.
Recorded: 10 A
